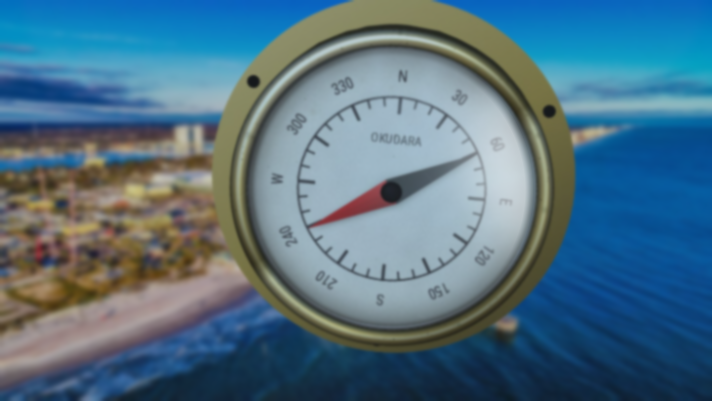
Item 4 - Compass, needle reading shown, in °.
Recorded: 240 °
